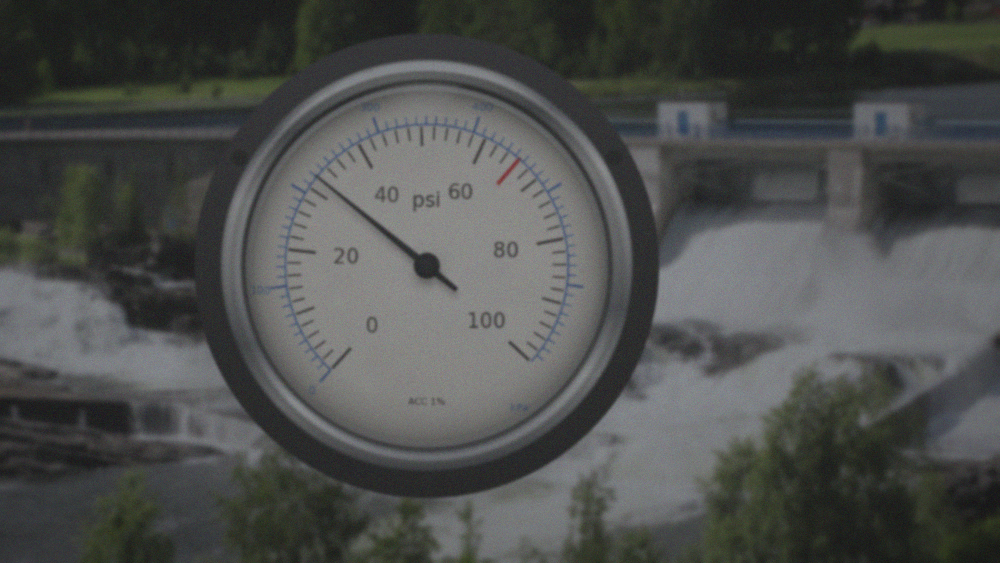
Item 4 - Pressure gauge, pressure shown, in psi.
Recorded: 32 psi
